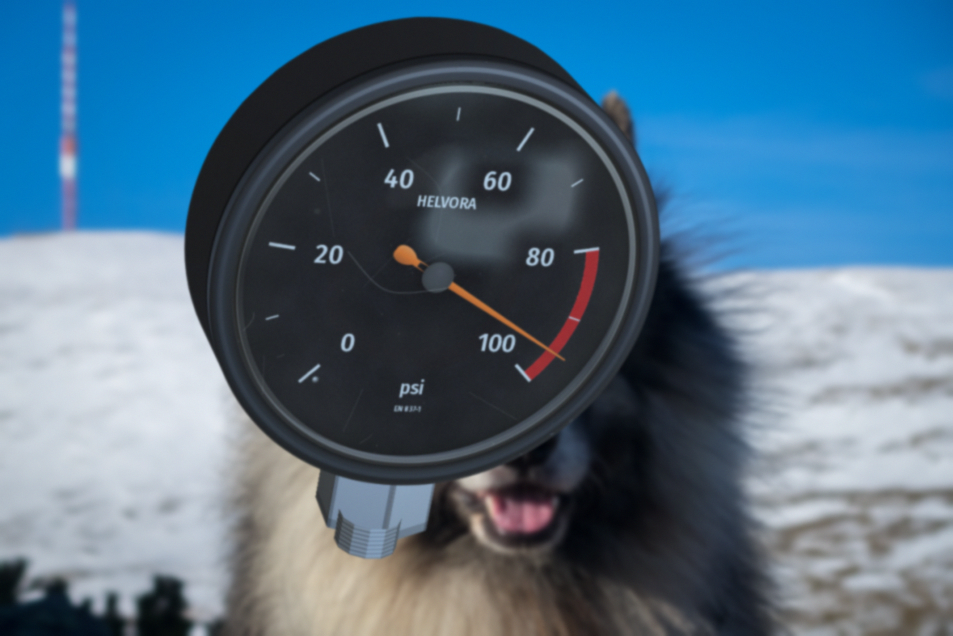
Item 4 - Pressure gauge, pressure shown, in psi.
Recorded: 95 psi
